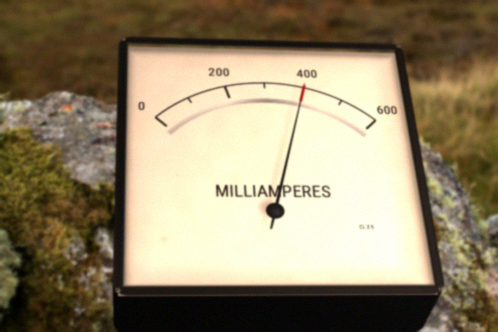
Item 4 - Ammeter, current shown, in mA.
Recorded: 400 mA
